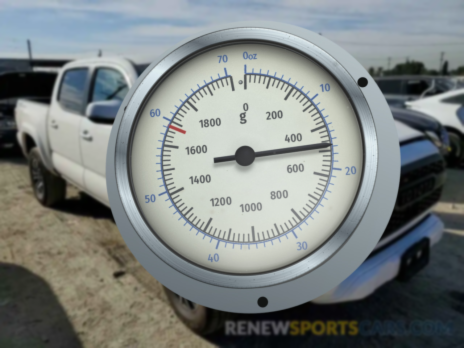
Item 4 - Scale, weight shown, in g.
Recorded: 480 g
